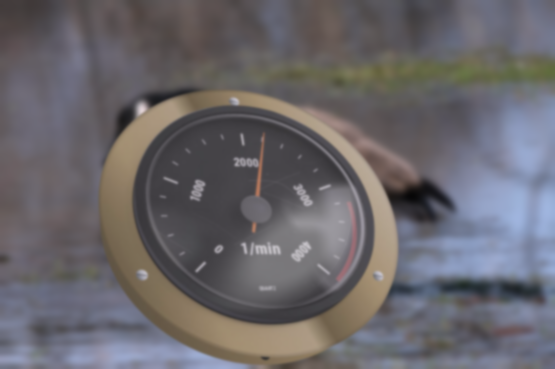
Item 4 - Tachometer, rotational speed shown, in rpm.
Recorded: 2200 rpm
